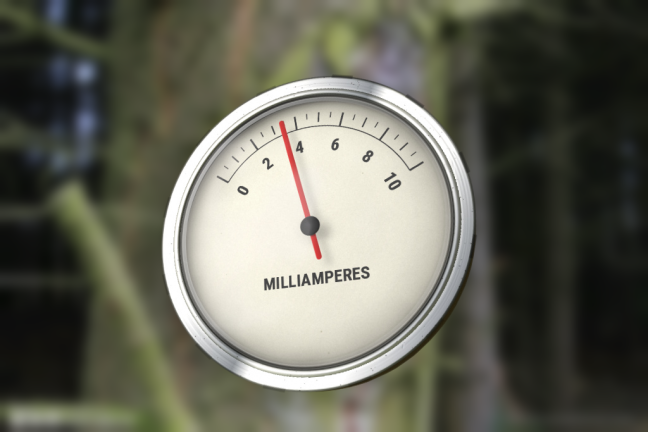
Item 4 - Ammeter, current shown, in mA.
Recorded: 3.5 mA
